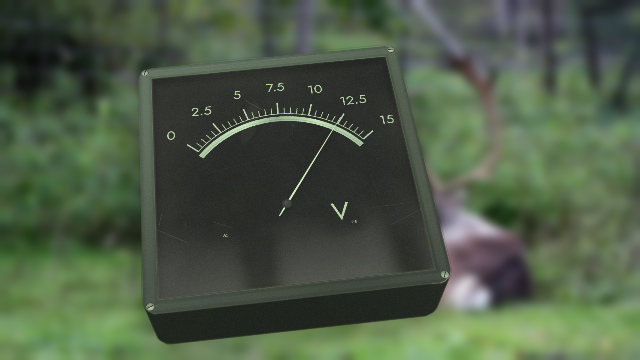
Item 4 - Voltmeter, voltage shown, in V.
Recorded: 12.5 V
